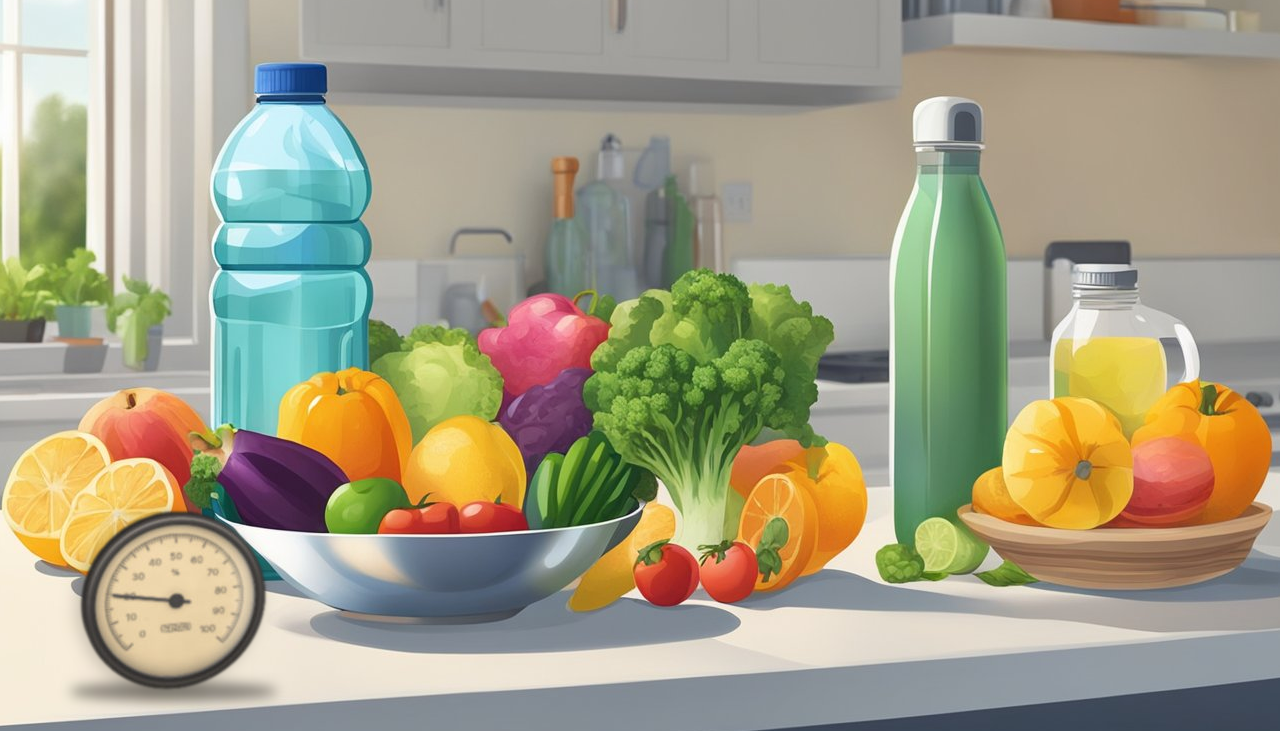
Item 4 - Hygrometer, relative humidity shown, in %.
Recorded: 20 %
